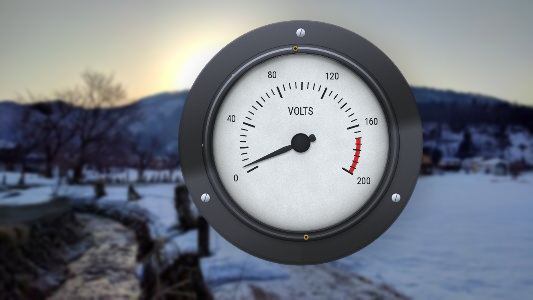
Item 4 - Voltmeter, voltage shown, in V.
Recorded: 5 V
